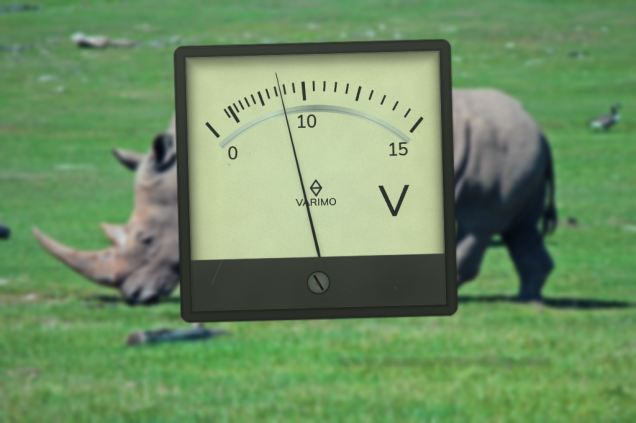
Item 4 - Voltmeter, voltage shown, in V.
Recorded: 8.75 V
